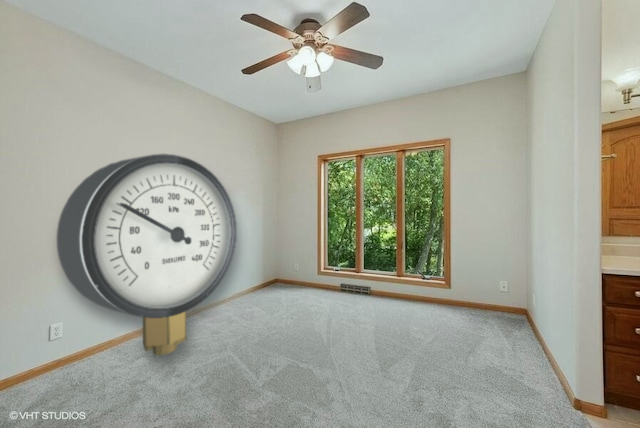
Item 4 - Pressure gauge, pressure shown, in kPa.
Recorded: 110 kPa
